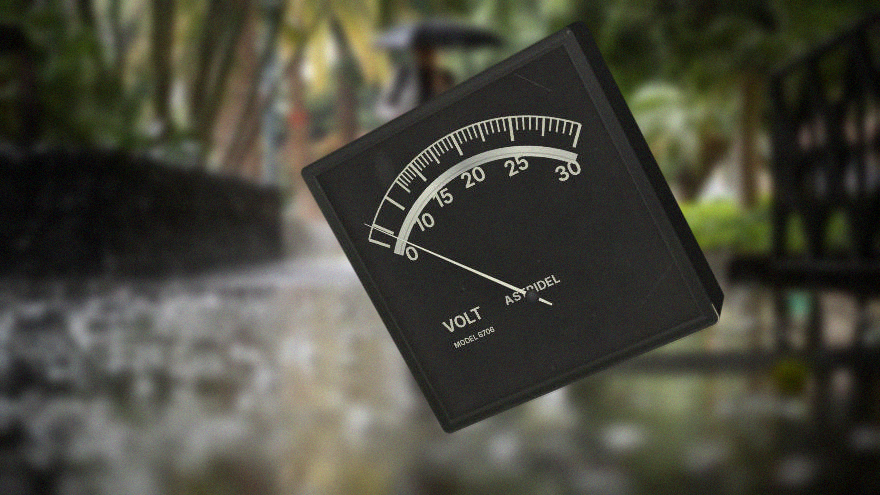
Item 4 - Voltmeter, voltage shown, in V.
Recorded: 5 V
